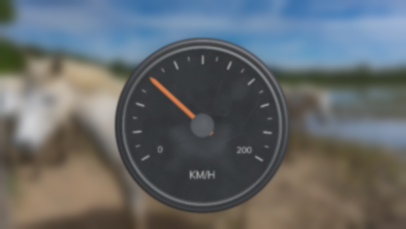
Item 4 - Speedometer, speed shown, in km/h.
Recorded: 60 km/h
